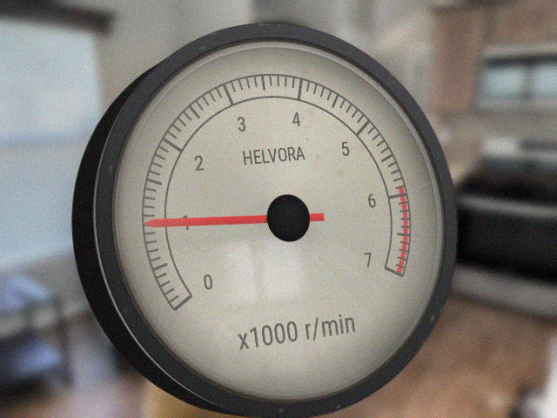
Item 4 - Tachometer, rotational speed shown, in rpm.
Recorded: 1000 rpm
